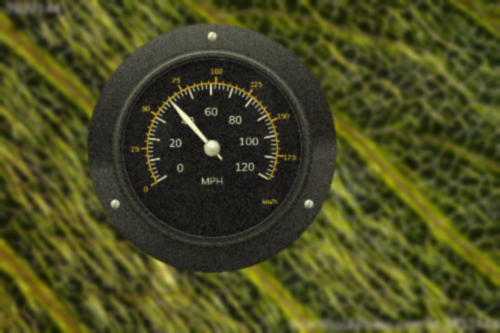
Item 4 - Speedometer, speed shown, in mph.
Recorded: 40 mph
